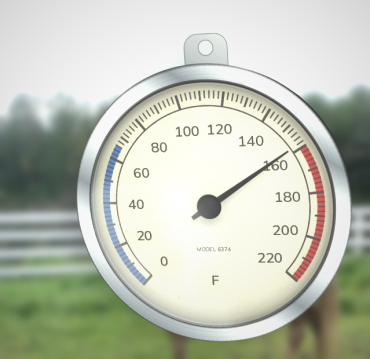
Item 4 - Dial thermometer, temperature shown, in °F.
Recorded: 158 °F
